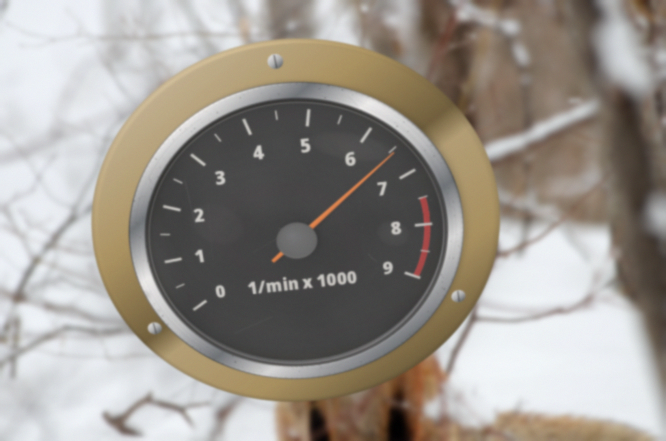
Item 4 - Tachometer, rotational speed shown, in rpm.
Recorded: 6500 rpm
